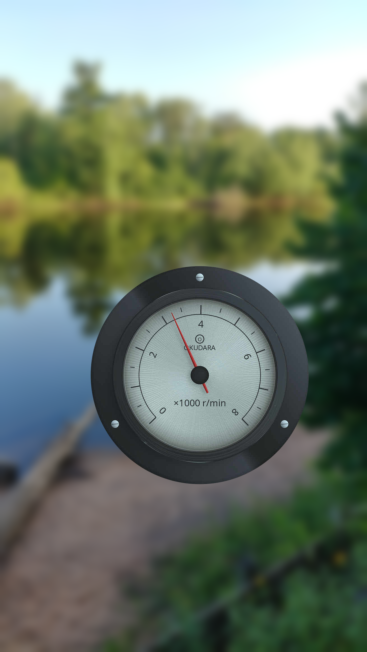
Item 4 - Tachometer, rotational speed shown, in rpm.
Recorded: 3250 rpm
